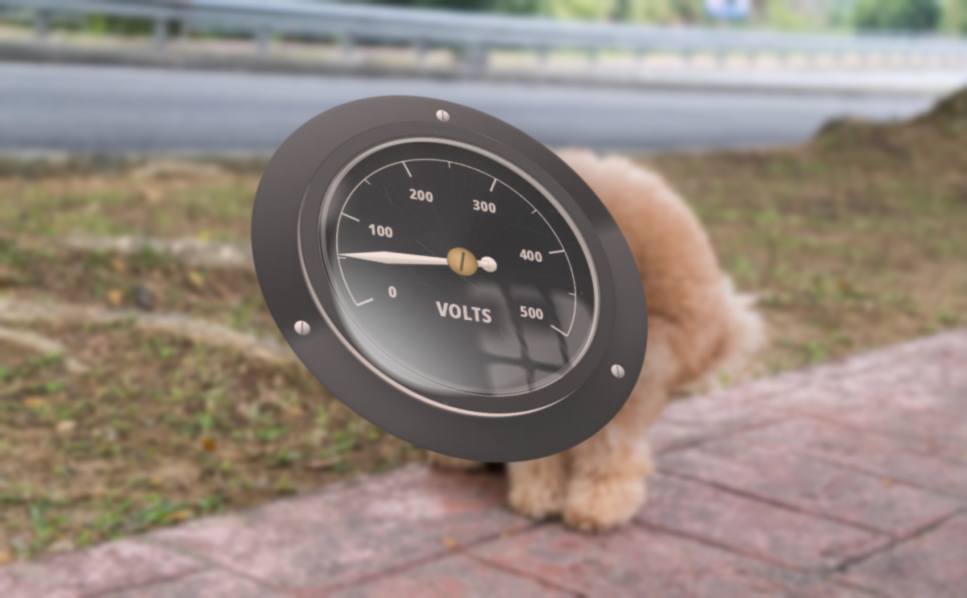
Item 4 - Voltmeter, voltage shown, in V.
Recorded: 50 V
